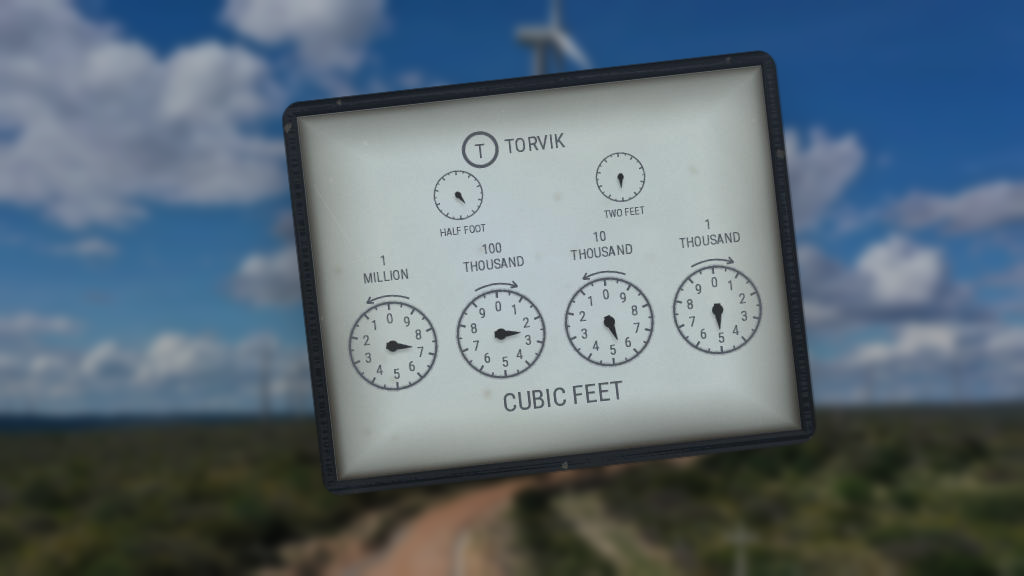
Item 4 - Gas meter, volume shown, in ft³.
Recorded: 725500 ft³
